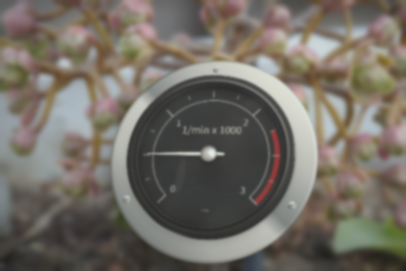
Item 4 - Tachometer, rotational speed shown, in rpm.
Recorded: 500 rpm
